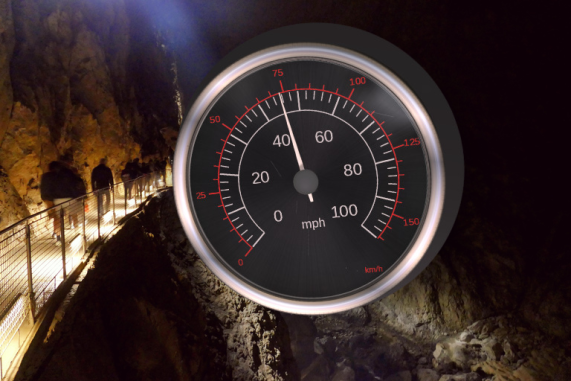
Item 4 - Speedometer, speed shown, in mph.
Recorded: 46 mph
